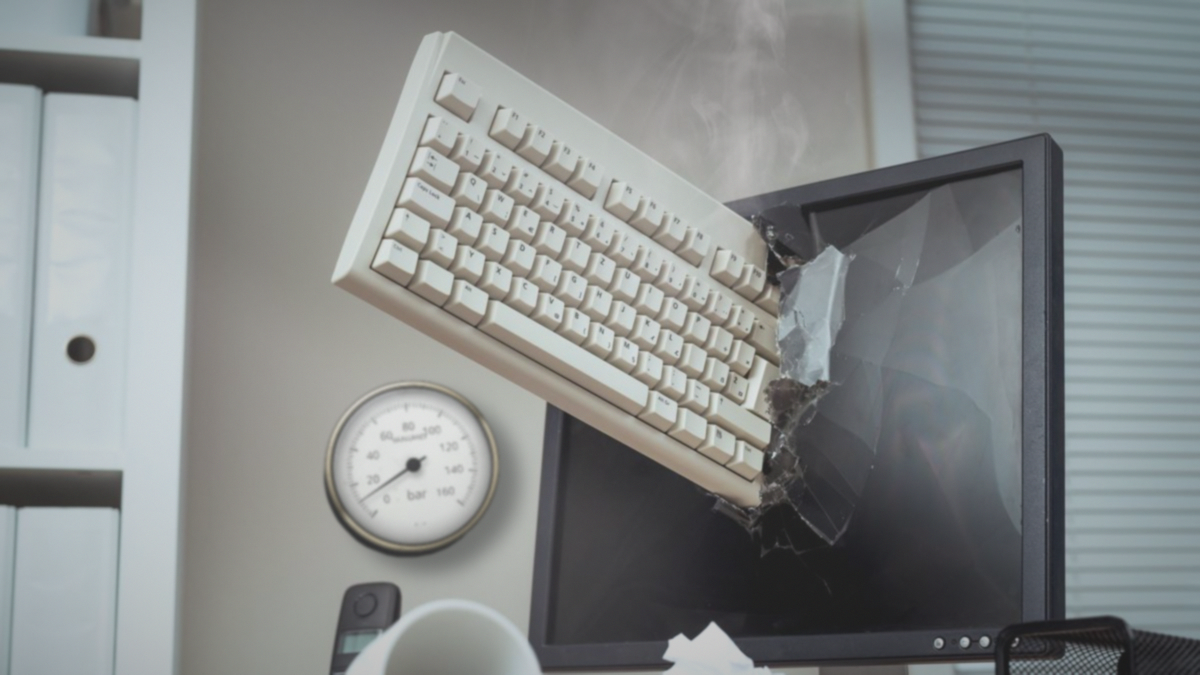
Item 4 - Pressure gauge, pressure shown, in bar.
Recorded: 10 bar
